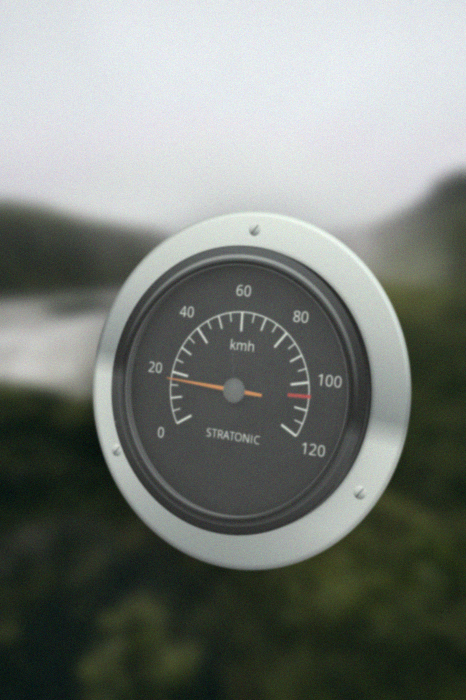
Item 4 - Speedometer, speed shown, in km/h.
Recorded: 17.5 km/h
